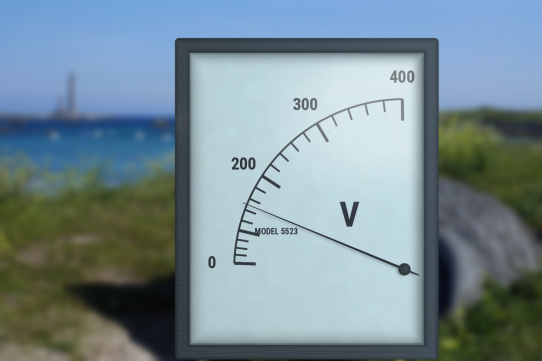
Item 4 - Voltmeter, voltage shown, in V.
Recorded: 150 V
